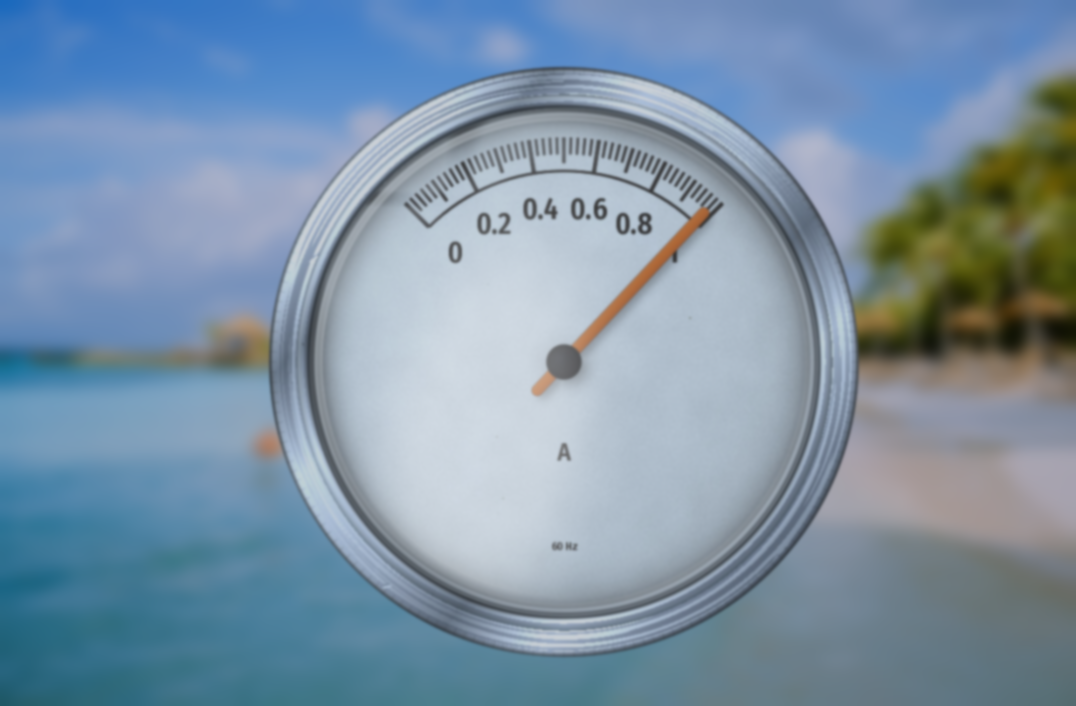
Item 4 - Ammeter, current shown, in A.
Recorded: 0.98 A
